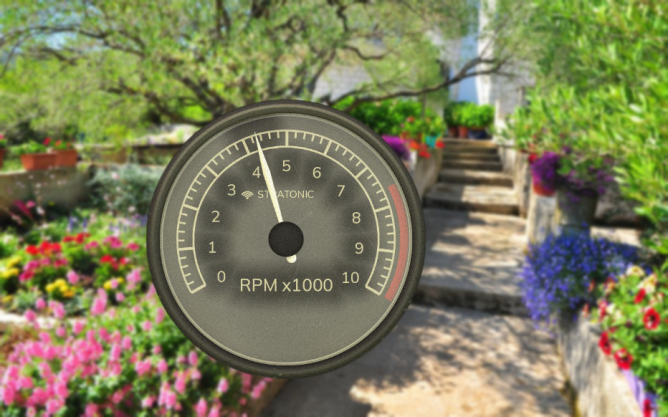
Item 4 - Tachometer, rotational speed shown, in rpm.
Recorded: 4300 rpm
